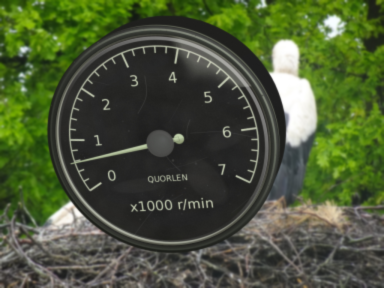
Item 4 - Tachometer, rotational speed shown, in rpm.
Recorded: 600 rpm
